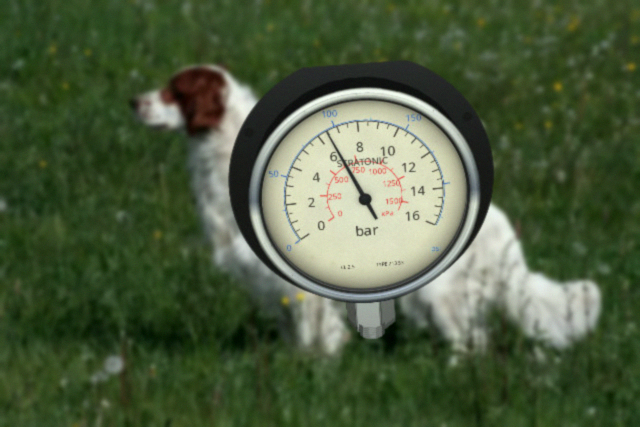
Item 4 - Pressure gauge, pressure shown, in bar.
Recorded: 6.5 bar
